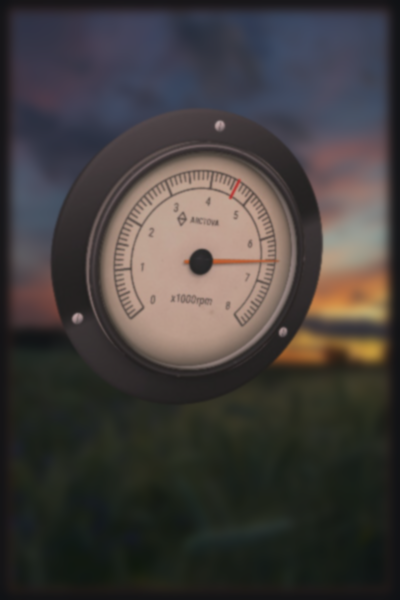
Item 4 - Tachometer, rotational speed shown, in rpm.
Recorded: 6500 rpm
